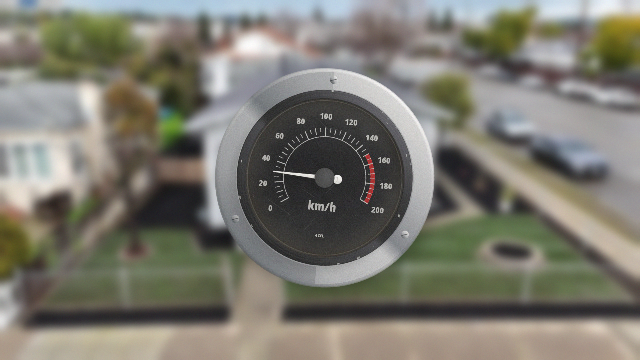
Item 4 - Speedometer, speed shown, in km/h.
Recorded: 30 km/h
